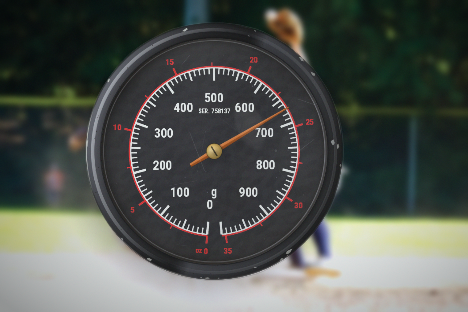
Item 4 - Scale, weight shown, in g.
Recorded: 670 g
